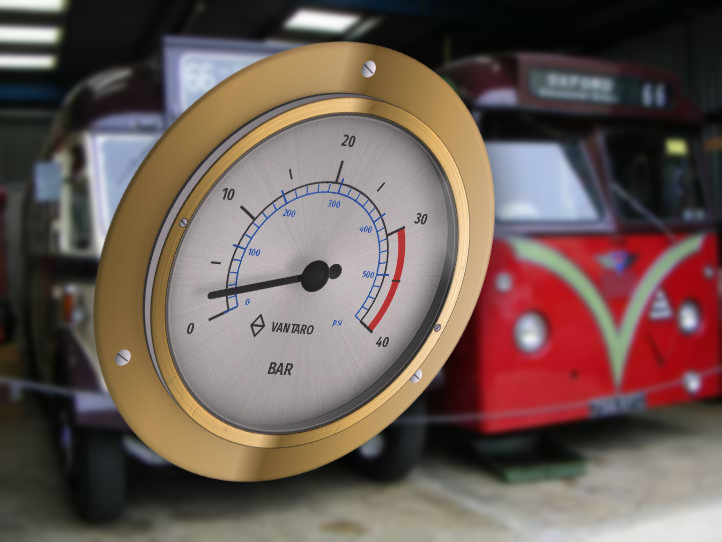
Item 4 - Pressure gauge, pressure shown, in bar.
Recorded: 2.5 bar
